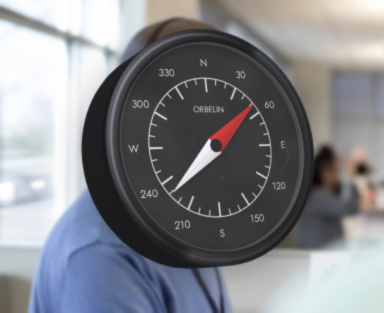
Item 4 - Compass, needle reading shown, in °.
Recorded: 50 °
